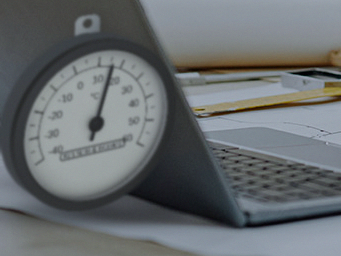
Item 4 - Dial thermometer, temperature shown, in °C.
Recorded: 15 °C
